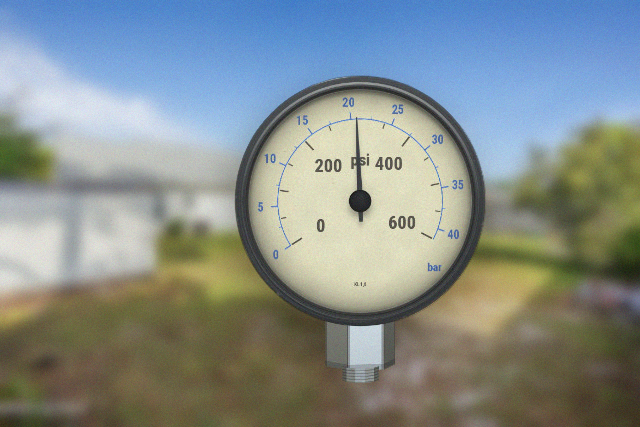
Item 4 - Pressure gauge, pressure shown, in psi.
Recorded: 300 psi
